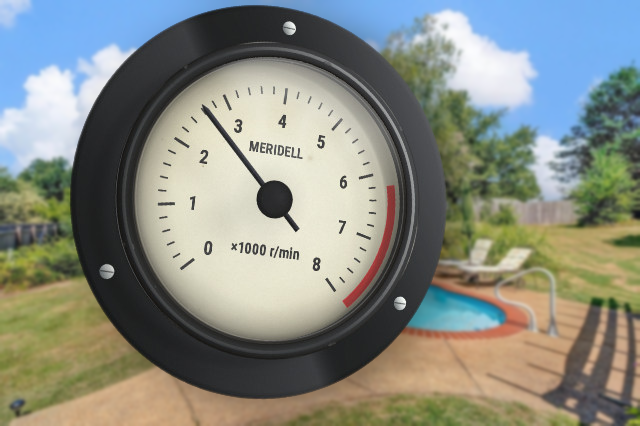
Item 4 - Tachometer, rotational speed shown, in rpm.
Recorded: 2600 rpm
